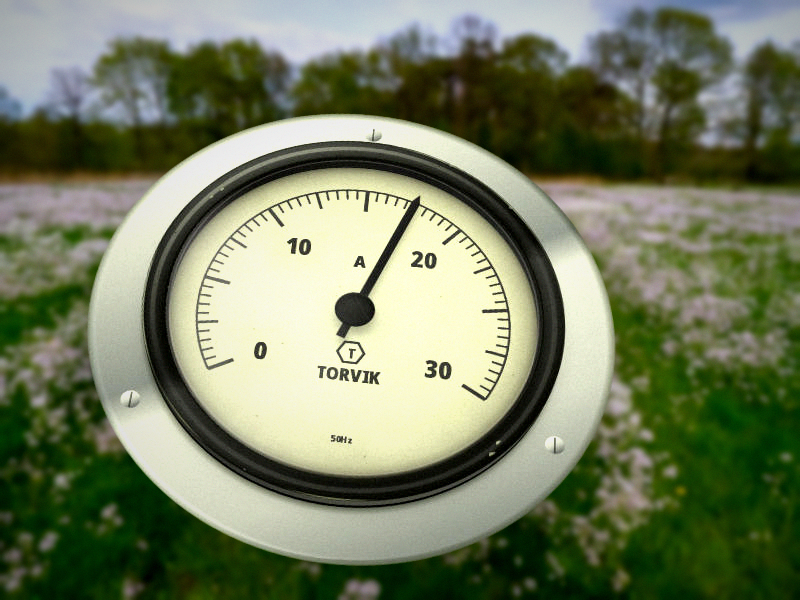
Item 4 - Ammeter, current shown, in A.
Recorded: 17.5 A
